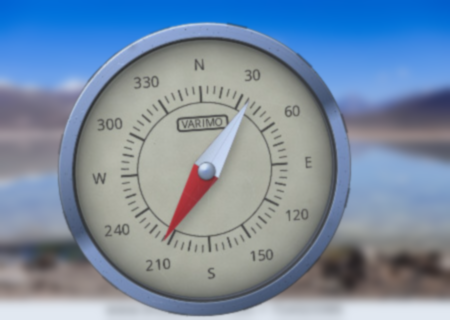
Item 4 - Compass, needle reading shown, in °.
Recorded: 215 °
